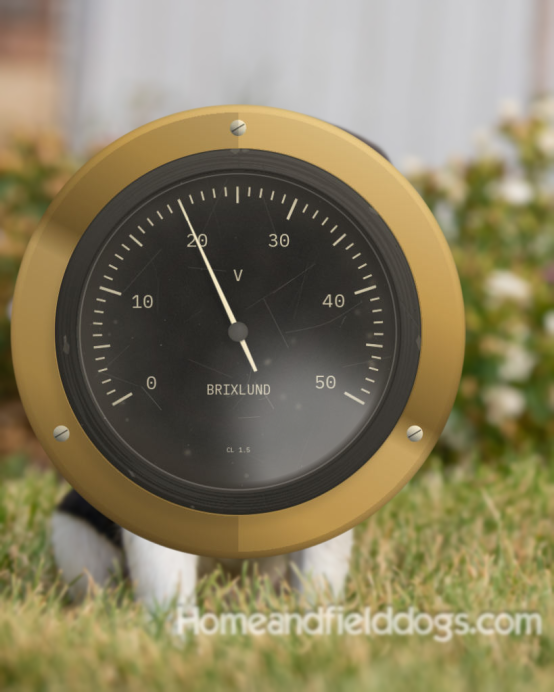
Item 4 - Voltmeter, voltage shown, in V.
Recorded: 20 V
